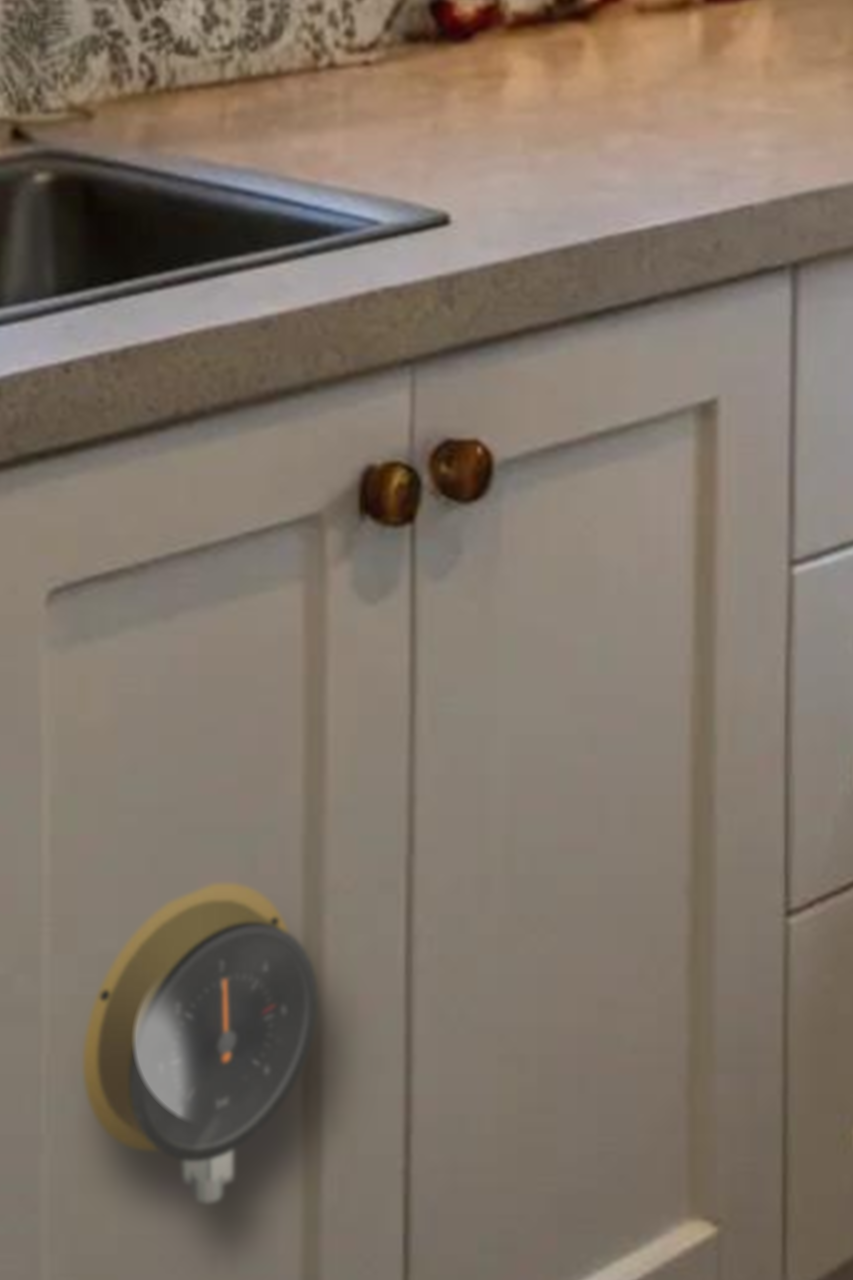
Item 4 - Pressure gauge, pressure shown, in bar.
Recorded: 3 bar
